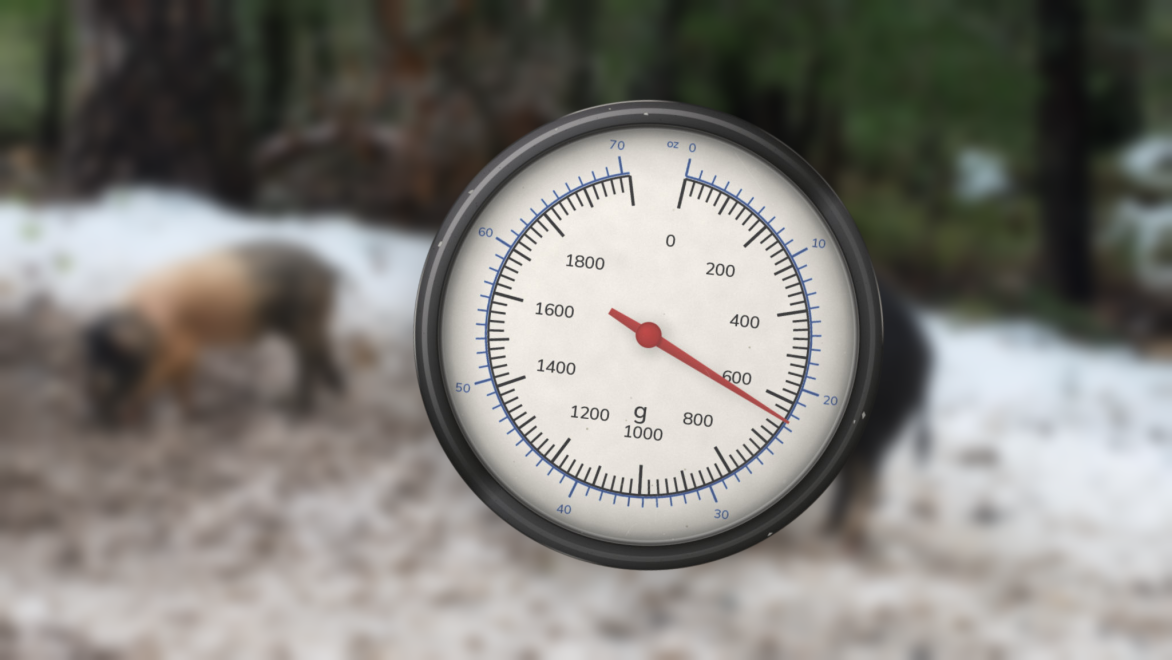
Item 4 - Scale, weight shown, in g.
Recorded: 640 g
